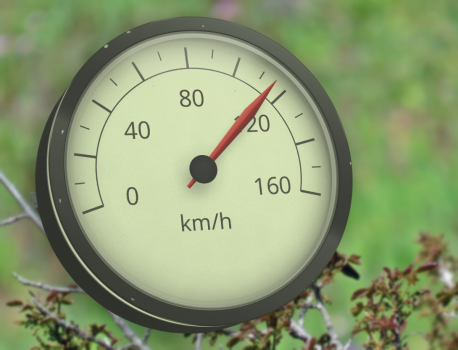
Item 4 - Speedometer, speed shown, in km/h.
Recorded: 115 km/h
